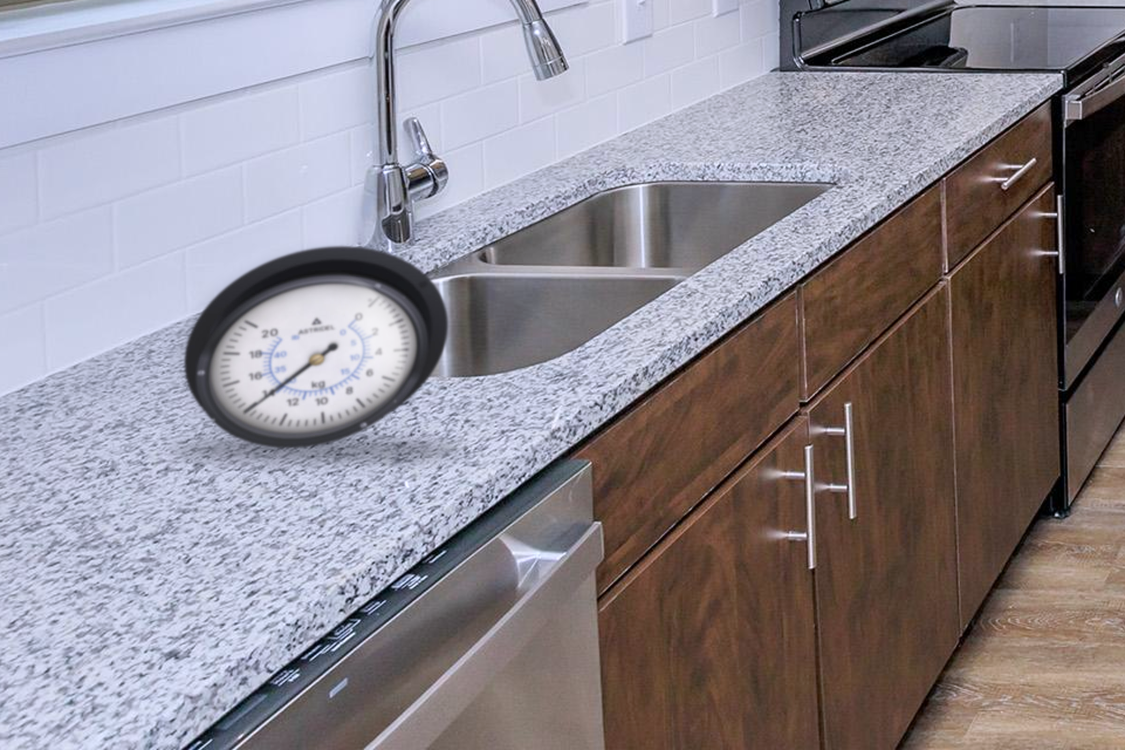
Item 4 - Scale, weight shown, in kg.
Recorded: 14 kg
